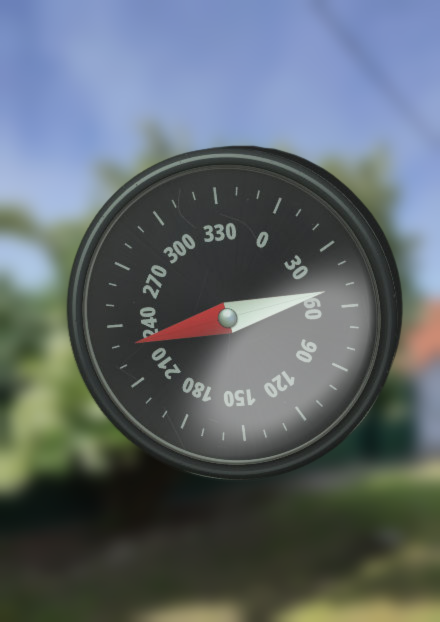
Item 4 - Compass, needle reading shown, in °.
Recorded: 230 °
